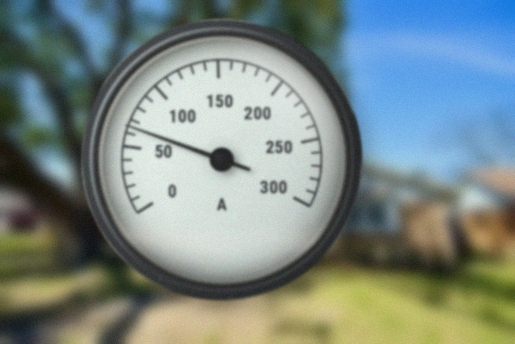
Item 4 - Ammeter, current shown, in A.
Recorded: 65 A
